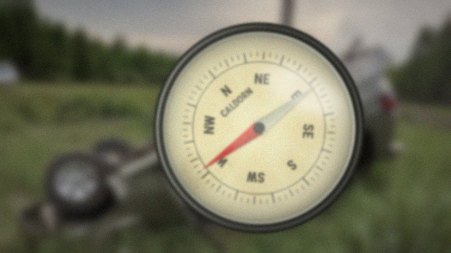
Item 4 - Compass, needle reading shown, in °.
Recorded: 275 °
